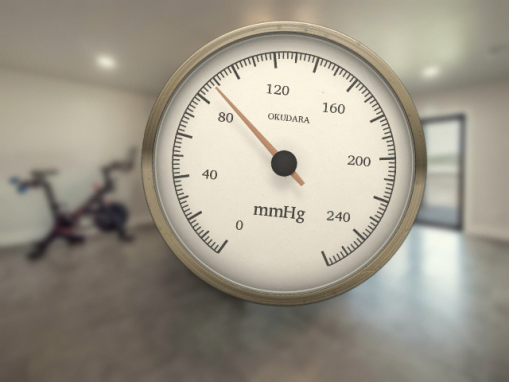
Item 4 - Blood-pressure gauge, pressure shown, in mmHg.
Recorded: 88 mmHg
